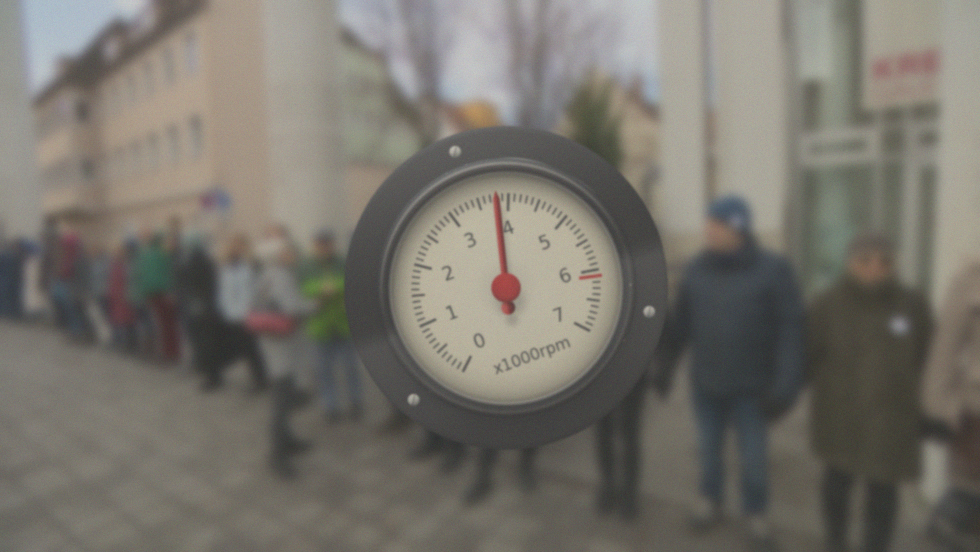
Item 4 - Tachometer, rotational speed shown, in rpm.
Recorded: 3800 rpm
